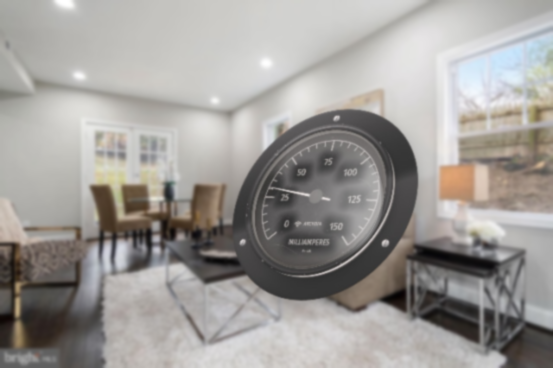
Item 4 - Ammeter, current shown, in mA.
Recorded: 30 mA
